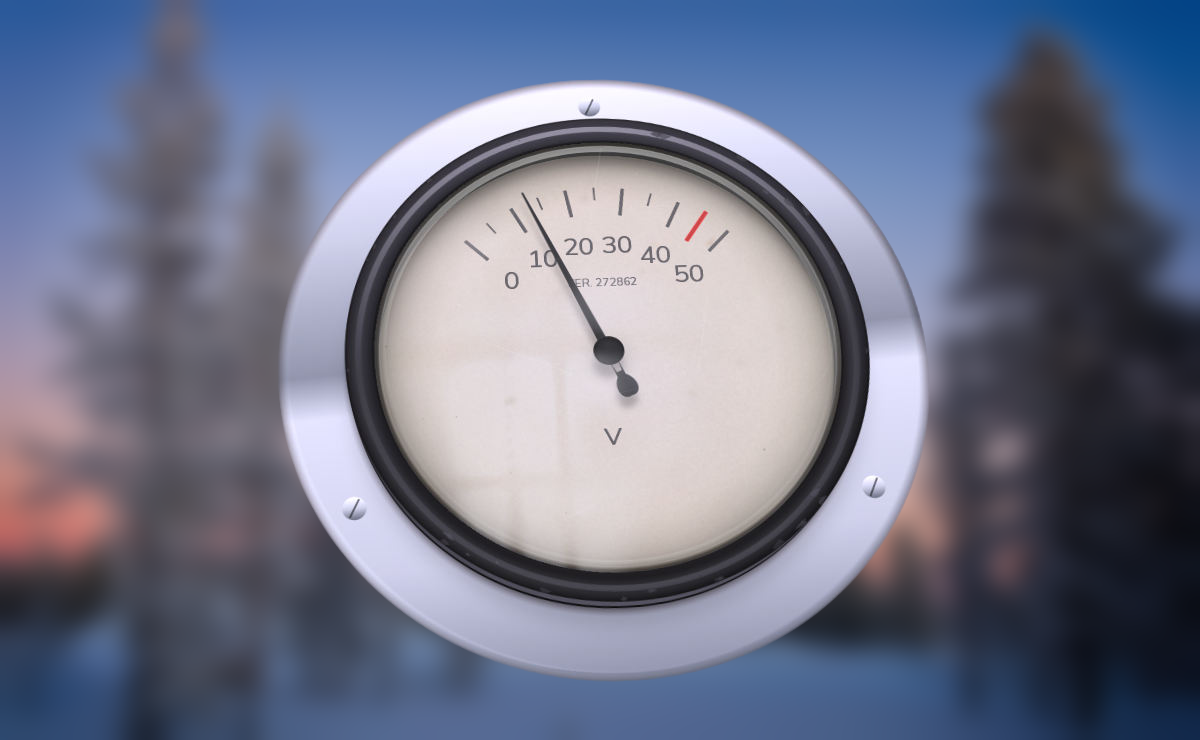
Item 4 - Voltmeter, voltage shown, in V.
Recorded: 12.5 V
